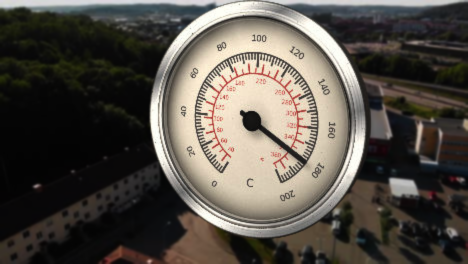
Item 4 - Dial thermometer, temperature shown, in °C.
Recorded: 180 °C
